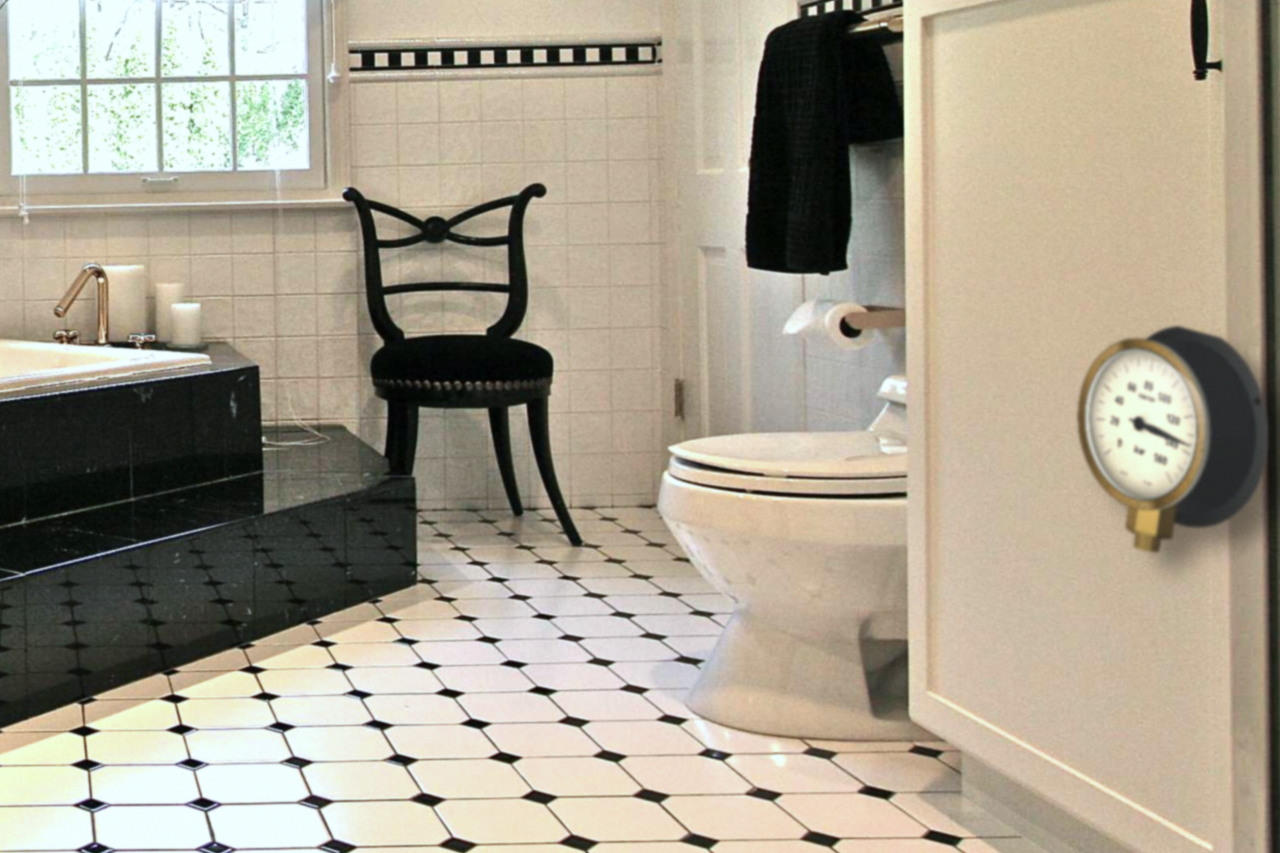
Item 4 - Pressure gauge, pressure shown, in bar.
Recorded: 135 bar
